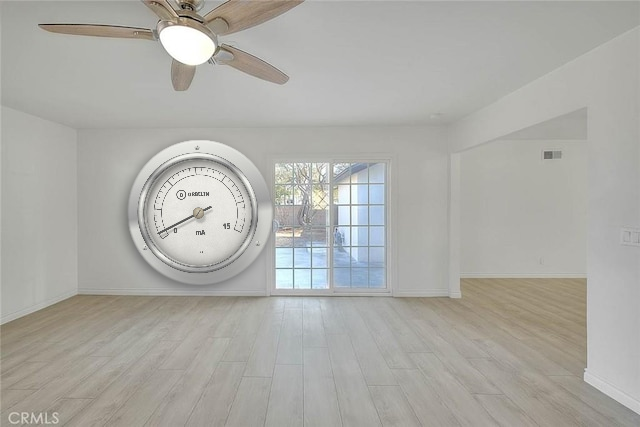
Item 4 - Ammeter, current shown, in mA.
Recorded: 0.5 mA
